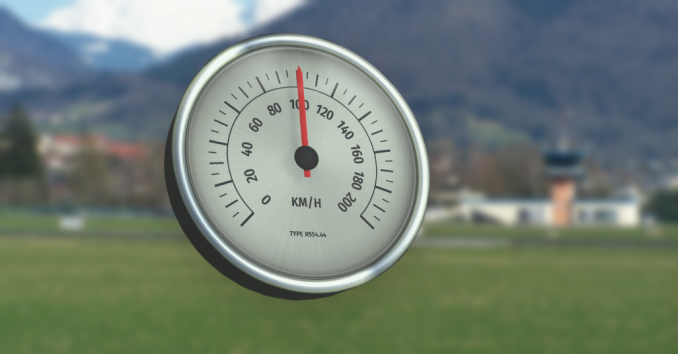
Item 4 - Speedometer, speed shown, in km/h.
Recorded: 100 km/h
